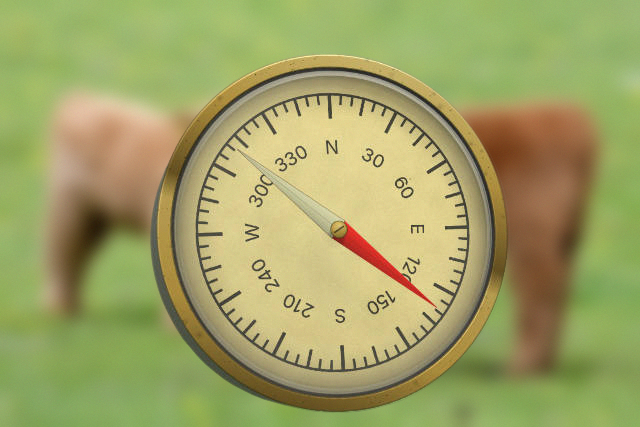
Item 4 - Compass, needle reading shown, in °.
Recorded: 130 °
